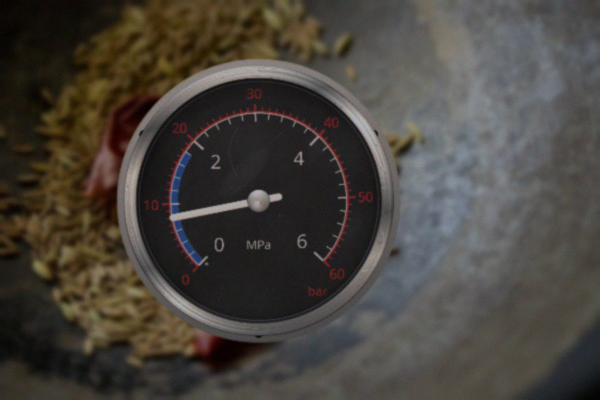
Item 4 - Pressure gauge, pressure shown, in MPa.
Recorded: 0.8 MPa
